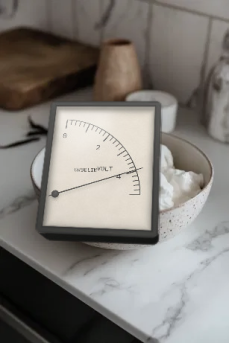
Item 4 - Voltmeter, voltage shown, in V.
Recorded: 4 V
